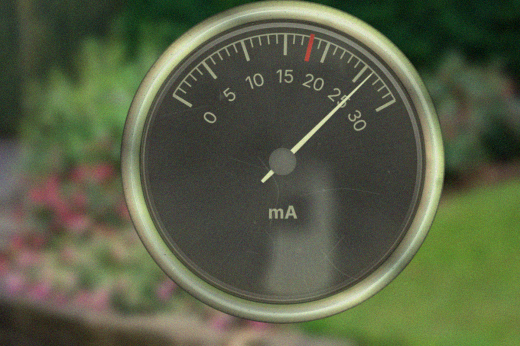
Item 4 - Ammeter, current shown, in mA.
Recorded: 26 mA
